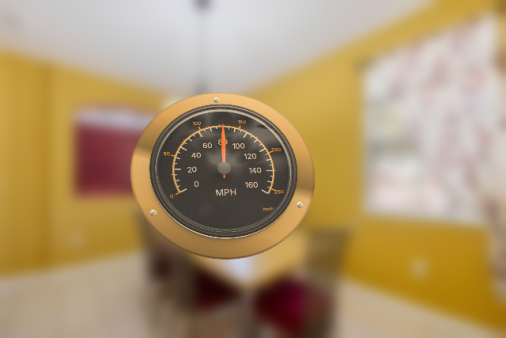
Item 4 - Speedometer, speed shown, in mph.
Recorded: 80 mph
